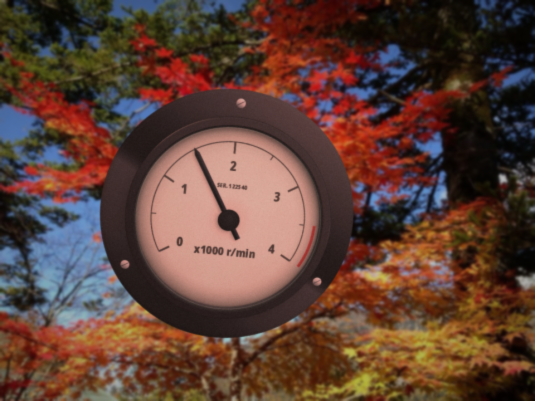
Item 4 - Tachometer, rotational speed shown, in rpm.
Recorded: 1500 rpm
